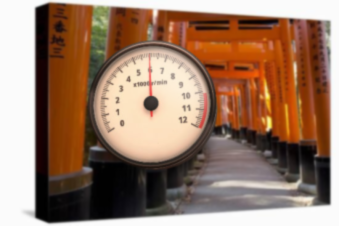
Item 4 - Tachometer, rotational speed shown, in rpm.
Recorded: 6000 rpm
